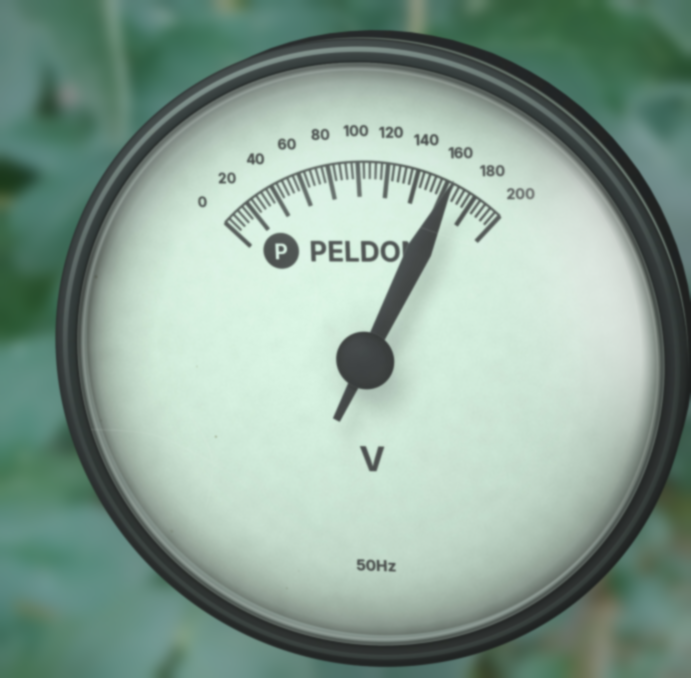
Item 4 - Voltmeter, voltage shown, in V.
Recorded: 164 V
